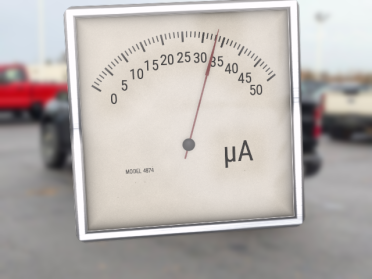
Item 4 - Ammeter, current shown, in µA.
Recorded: 33 µA
